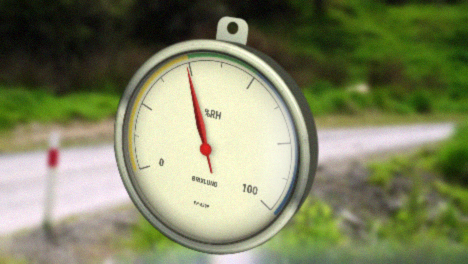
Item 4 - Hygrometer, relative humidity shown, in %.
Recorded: 40 %
